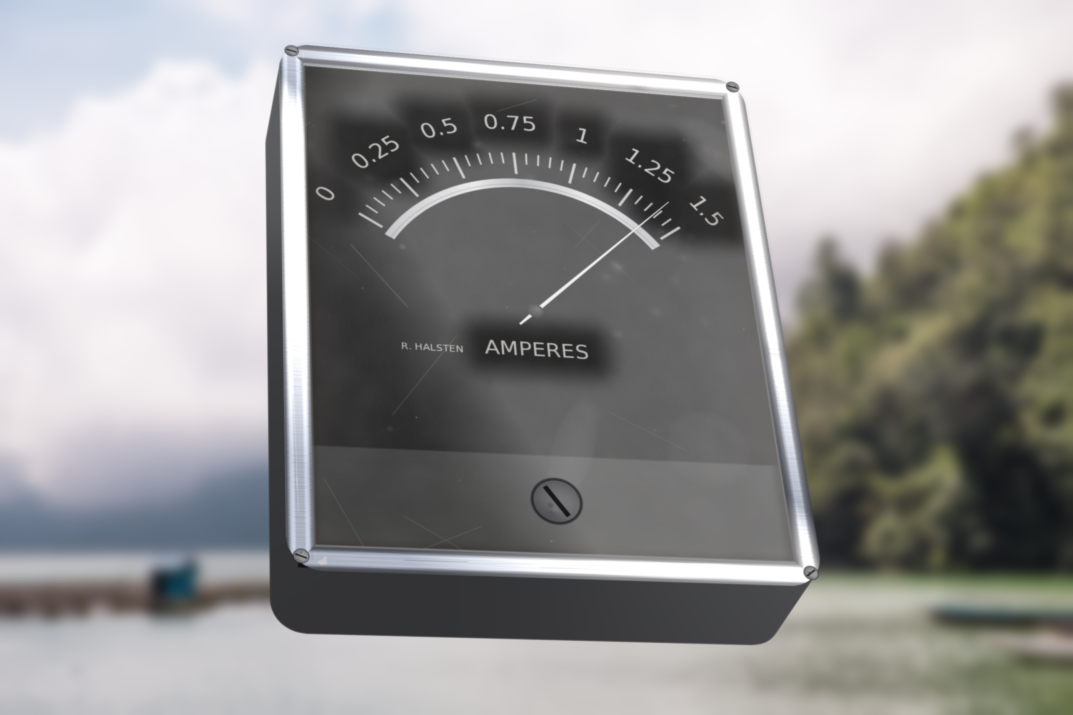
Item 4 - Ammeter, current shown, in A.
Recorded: 1.4 A
